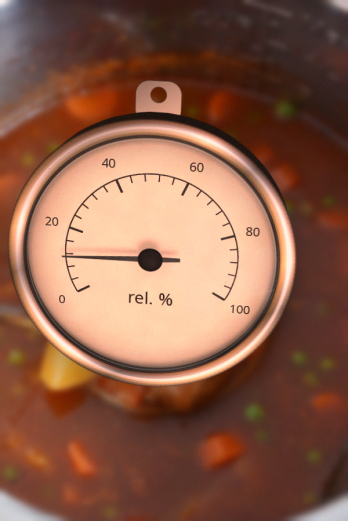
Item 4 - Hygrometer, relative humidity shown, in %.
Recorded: 12 %
